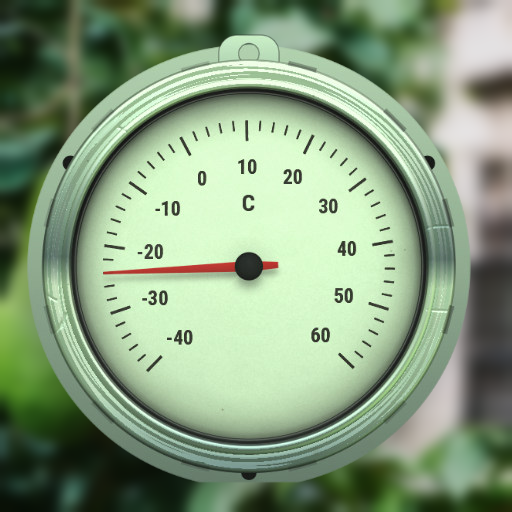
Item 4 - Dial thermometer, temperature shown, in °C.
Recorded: -24 °C
